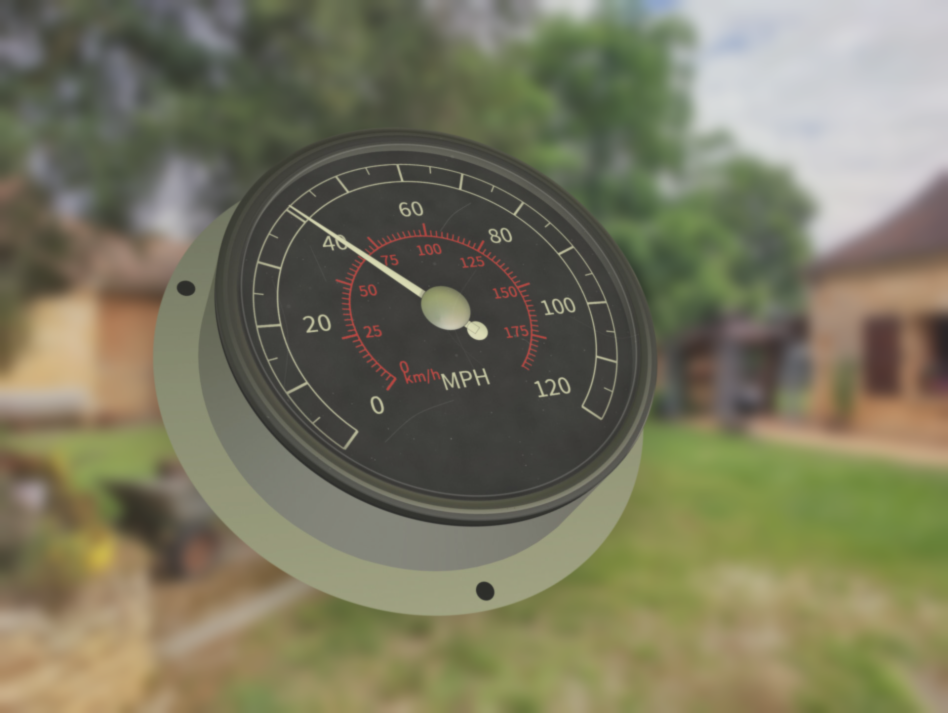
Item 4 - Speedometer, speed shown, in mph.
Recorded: 40 mph
